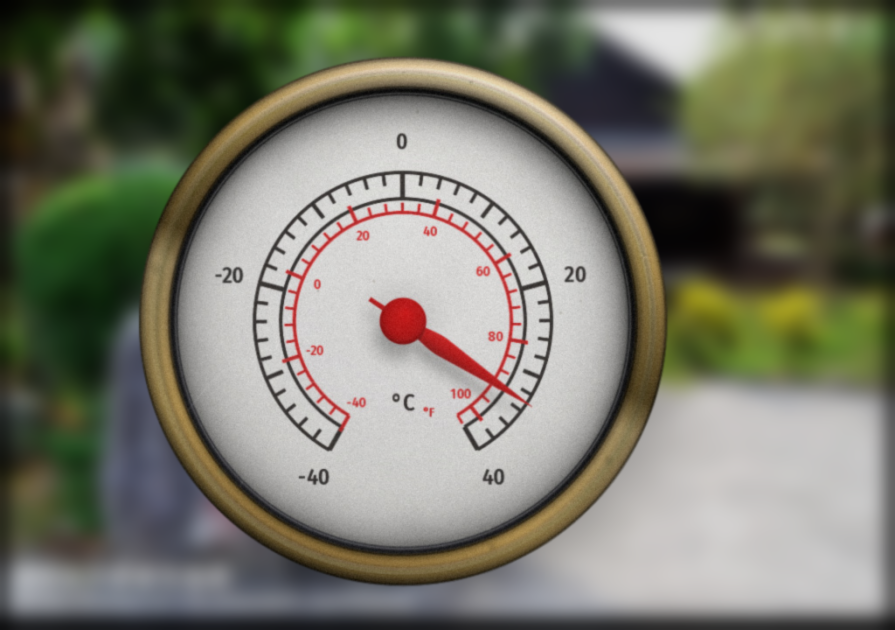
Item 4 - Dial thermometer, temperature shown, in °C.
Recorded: 33 °C
